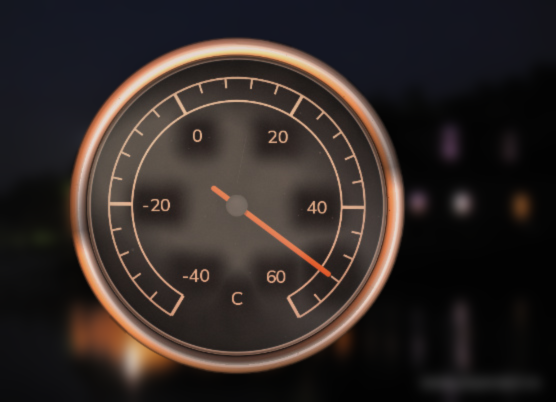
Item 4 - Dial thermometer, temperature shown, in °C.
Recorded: 52 °C
